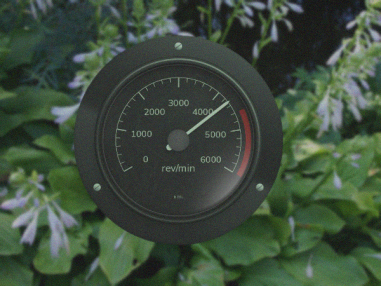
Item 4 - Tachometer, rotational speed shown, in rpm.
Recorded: 4300 rpm
